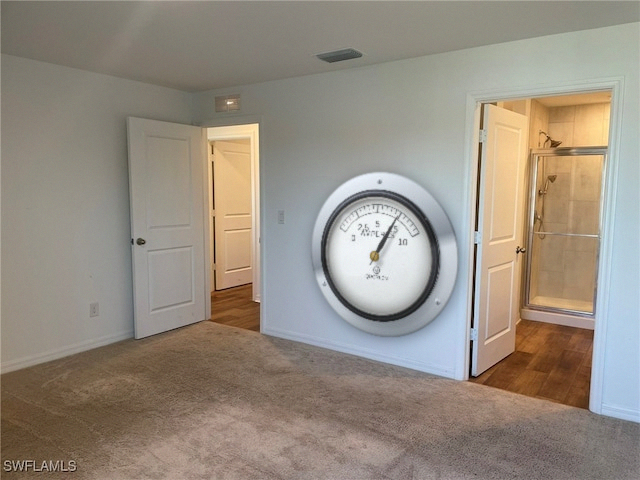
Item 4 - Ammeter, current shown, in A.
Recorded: 7.5 A
